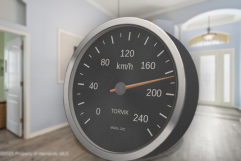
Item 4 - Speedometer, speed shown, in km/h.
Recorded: 185 km/h
